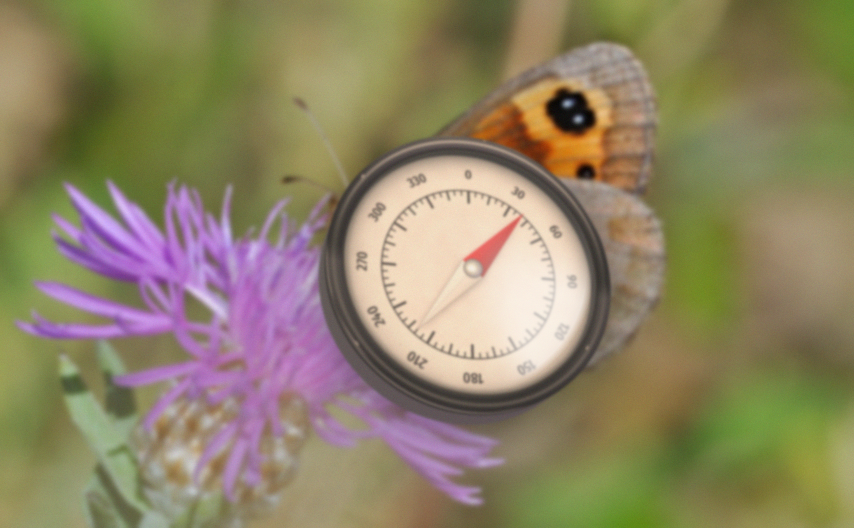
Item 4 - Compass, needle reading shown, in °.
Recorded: 40 °
